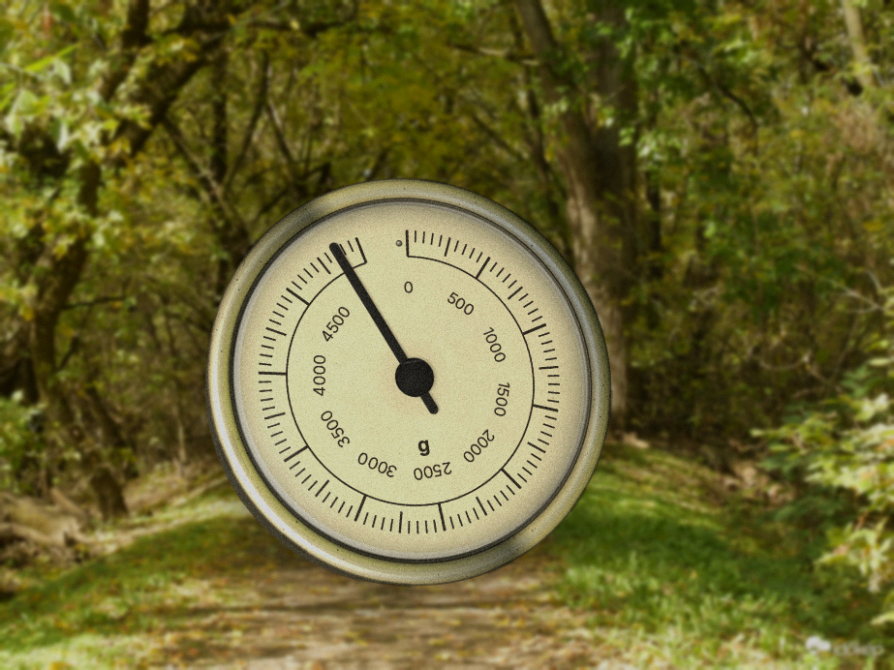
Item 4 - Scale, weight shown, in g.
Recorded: 4850 g
